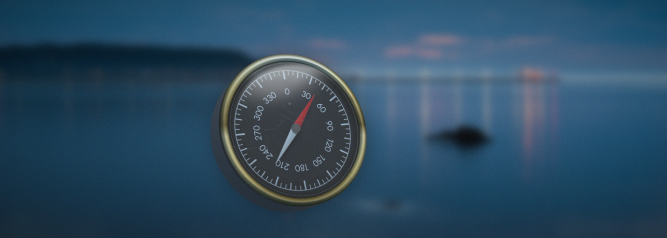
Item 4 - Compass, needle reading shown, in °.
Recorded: 40 °
